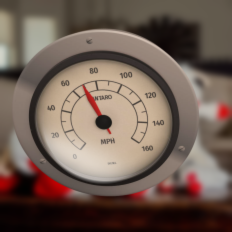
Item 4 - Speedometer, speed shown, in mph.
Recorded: 70 mph
